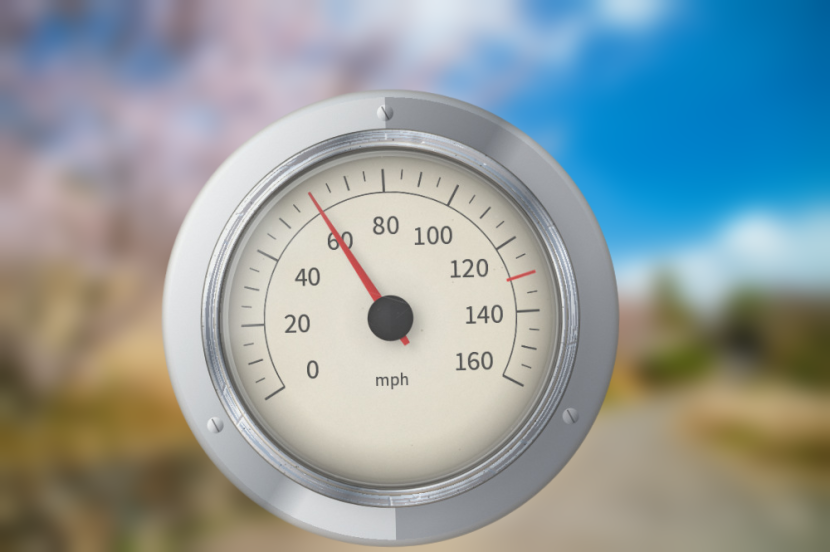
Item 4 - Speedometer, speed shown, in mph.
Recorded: 60 mph
